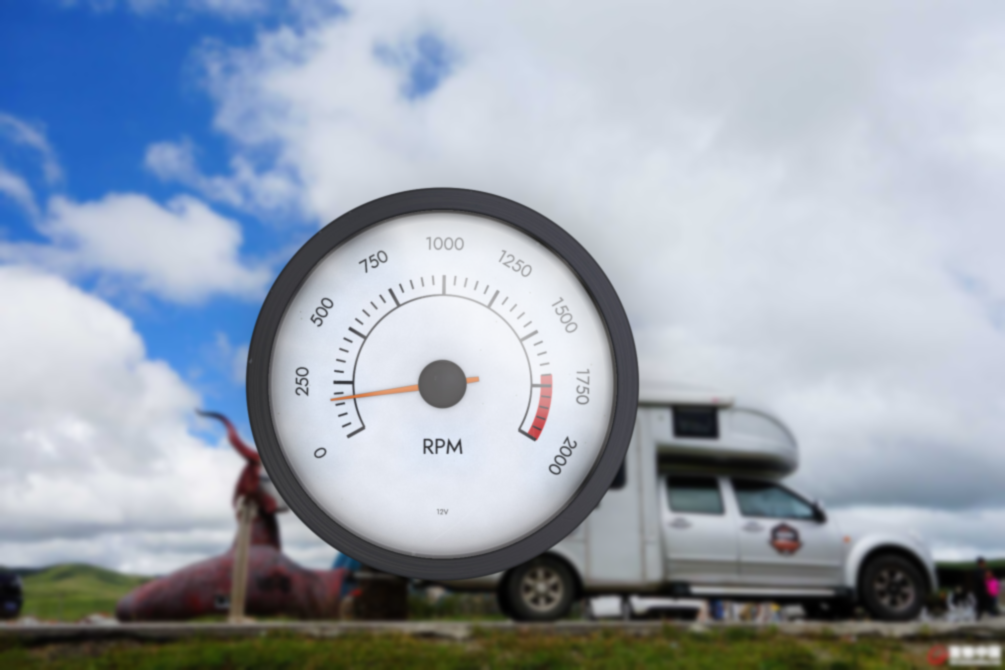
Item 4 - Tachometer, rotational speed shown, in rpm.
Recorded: 175 rpm
